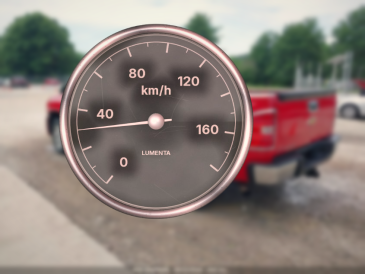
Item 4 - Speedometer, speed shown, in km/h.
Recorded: 30 km/h
